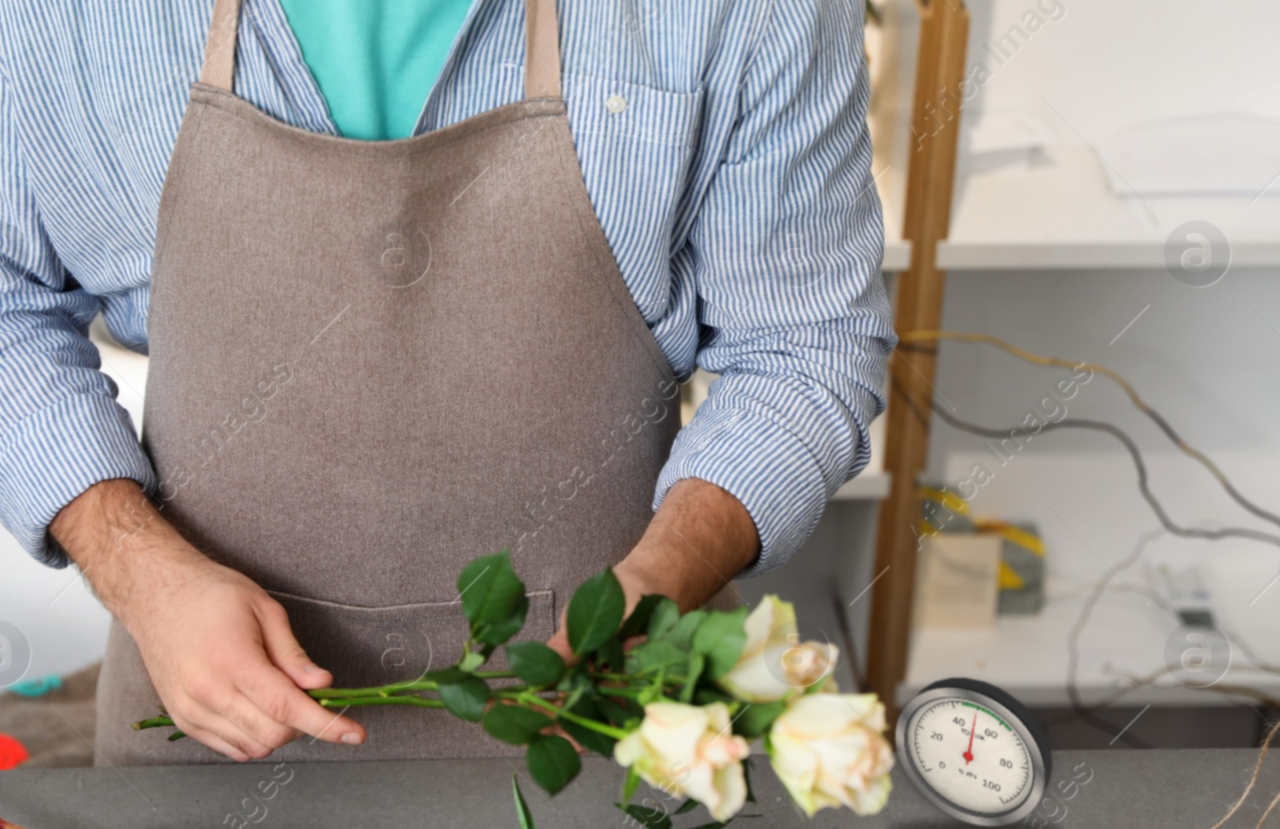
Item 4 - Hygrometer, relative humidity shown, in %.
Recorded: 50 %
